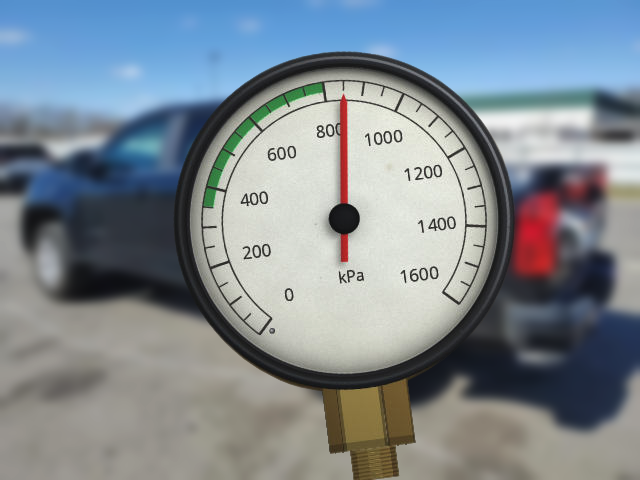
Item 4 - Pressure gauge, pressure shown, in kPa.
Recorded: 850 kPa
